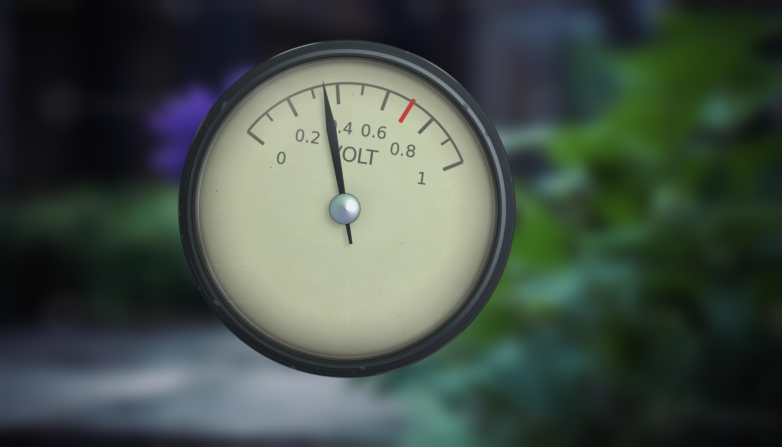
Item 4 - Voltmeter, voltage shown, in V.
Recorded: 0.35 V
